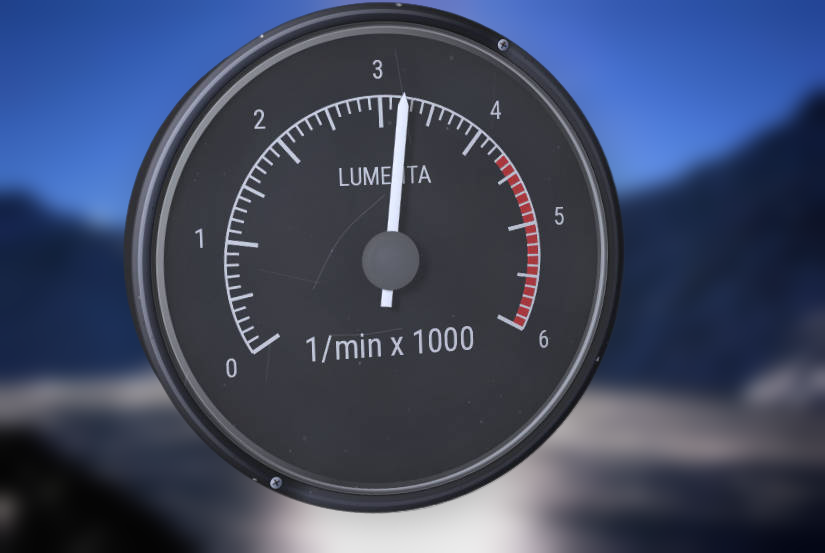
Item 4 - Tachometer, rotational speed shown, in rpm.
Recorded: 3200 rpm
